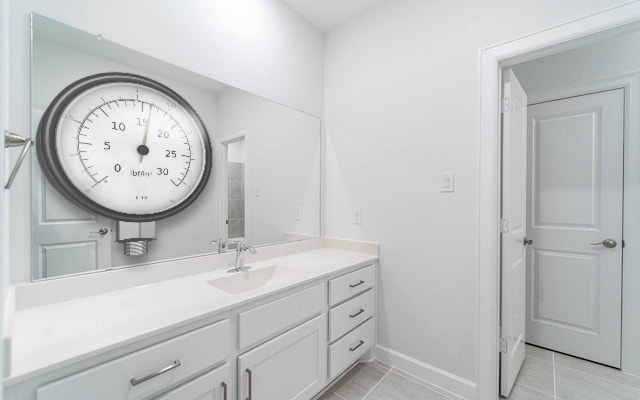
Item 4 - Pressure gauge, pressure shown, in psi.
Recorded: 16 psi
